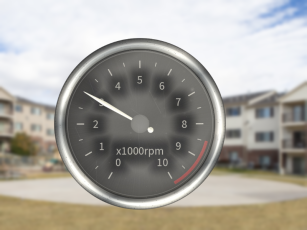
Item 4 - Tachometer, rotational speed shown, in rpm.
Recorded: 3000 rpm
